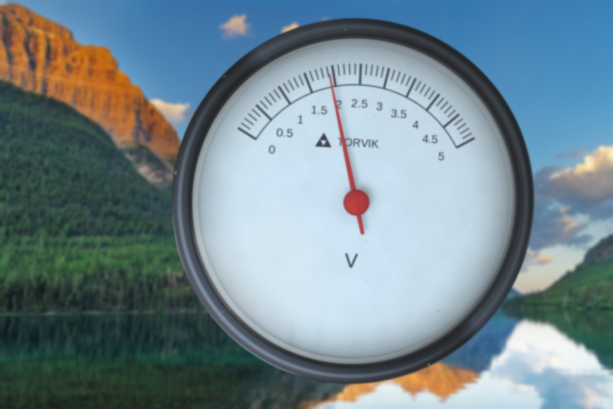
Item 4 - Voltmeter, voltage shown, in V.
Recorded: 1.9 V
